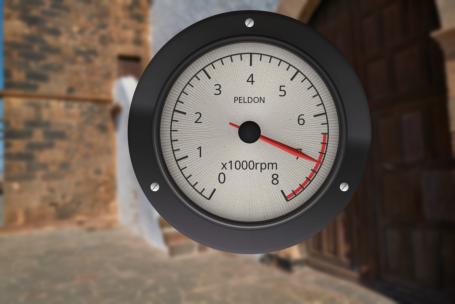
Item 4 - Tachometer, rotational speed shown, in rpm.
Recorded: 7000 rpm
